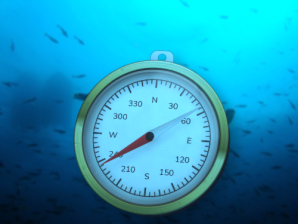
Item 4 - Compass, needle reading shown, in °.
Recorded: 235 °
